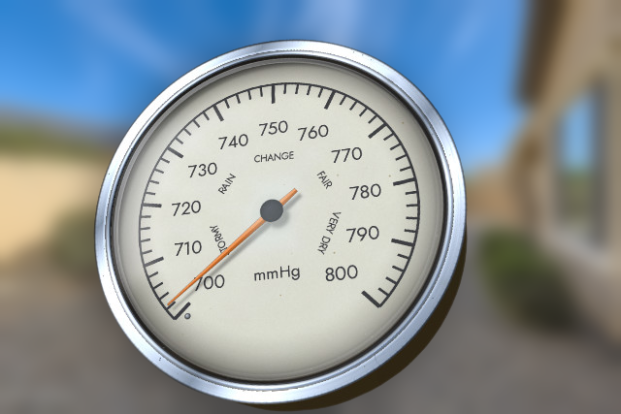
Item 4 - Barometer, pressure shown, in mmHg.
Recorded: 702 mmHg
